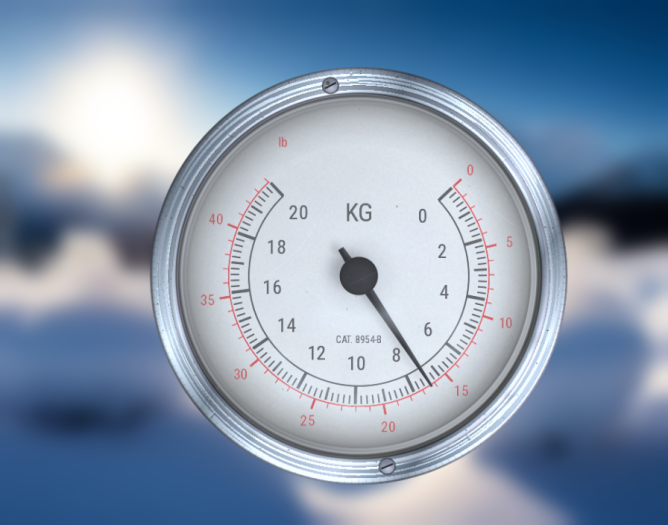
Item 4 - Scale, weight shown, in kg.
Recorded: 7.4 kg
